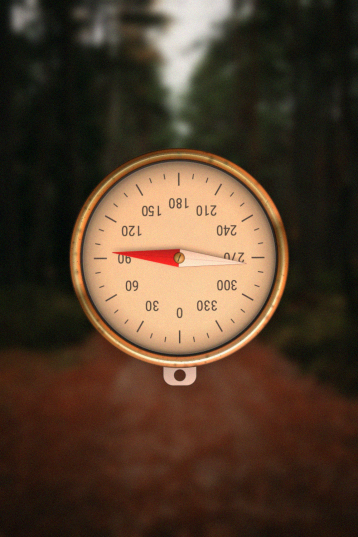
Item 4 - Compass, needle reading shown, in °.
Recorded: 95 °
